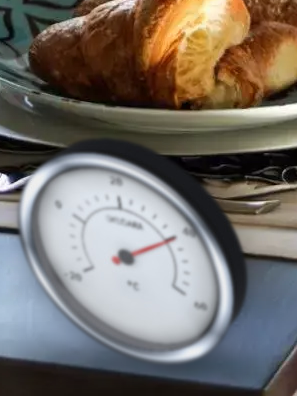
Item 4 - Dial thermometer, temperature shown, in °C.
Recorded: 40 °C
